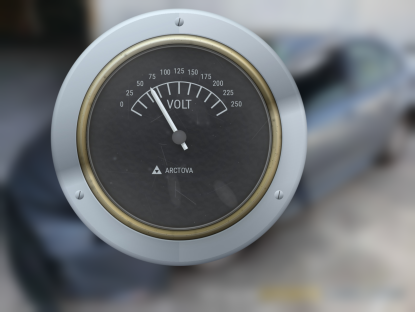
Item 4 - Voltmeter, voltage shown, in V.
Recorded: 62.5 V
